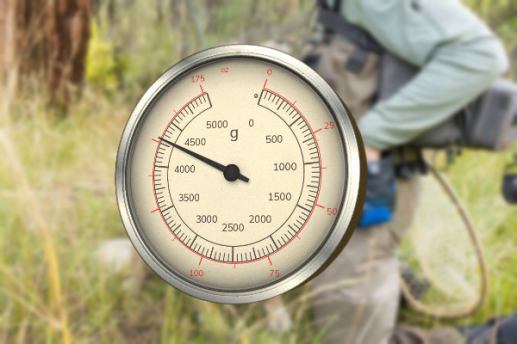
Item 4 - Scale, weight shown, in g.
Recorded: 4300 g
